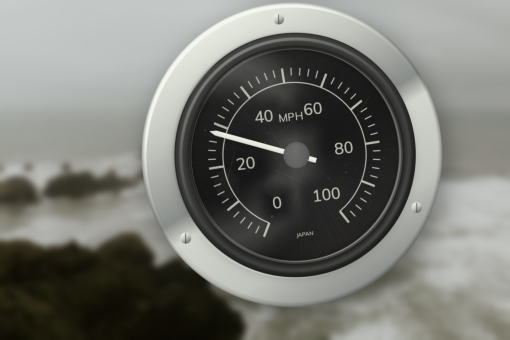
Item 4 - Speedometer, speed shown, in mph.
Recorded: 28 mph
